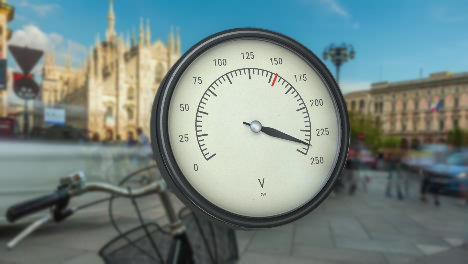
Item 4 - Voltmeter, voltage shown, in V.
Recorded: 240 V
